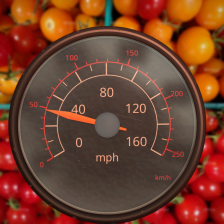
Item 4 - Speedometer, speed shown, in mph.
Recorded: 30 mph
